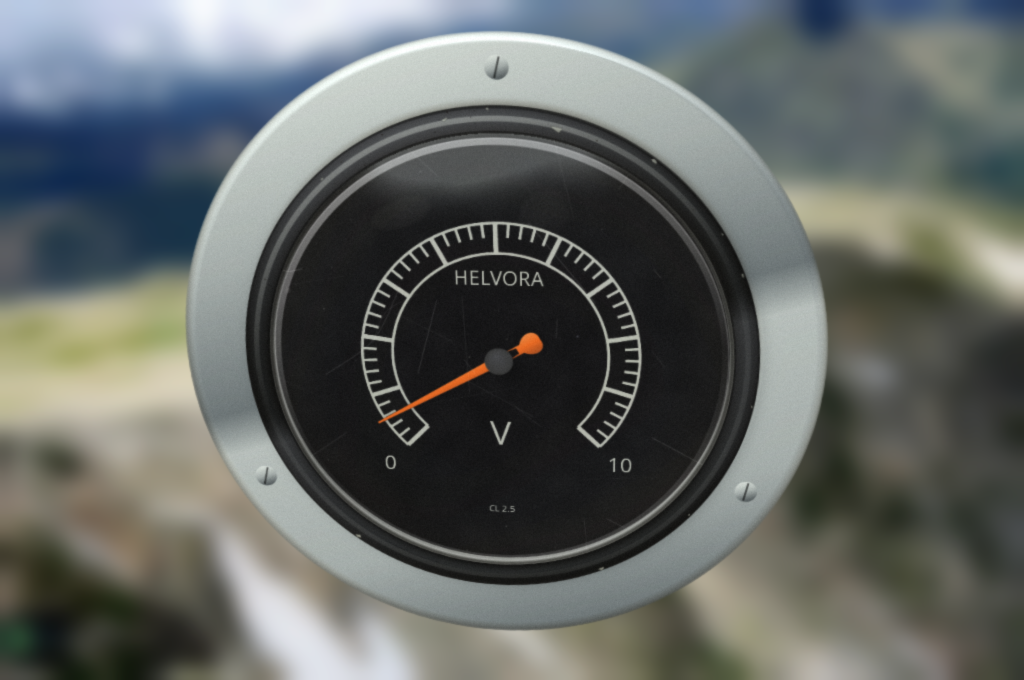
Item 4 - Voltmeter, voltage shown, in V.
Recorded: 0.6 V
